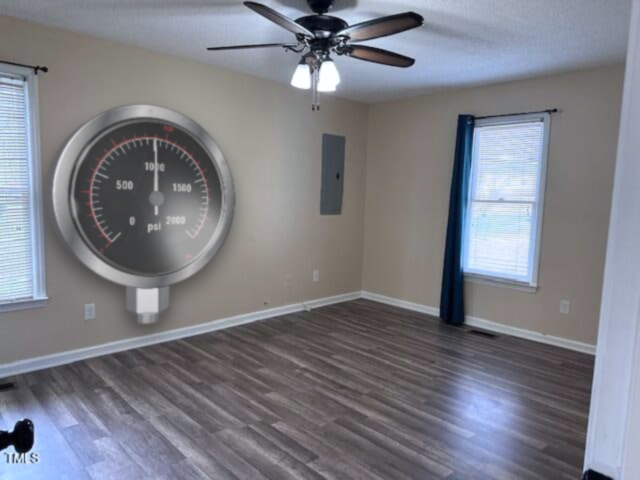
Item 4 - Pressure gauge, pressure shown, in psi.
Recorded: 1000 psi
